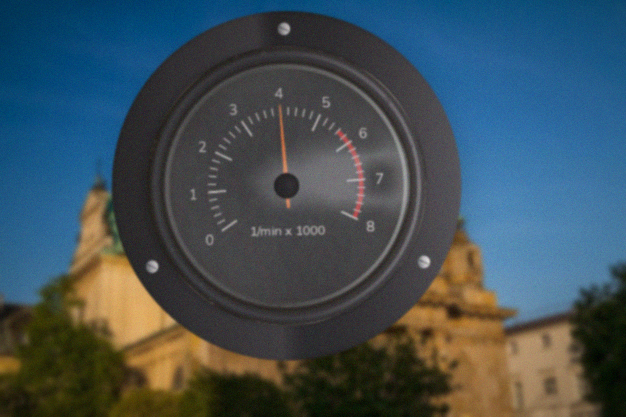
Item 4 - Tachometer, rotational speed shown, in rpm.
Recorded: 4000 rpm
